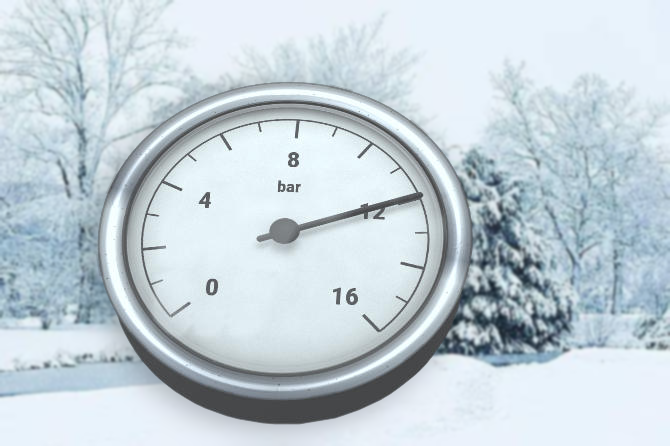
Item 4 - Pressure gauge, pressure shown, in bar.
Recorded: 12 bar
